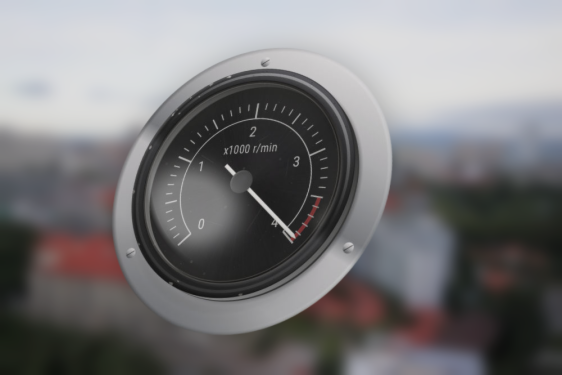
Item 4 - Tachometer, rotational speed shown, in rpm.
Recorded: 3950 rpm
